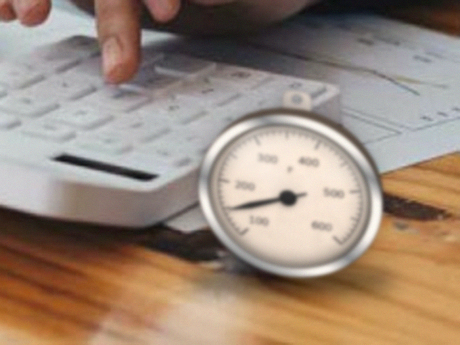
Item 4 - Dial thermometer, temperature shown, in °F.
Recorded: 150 °F
